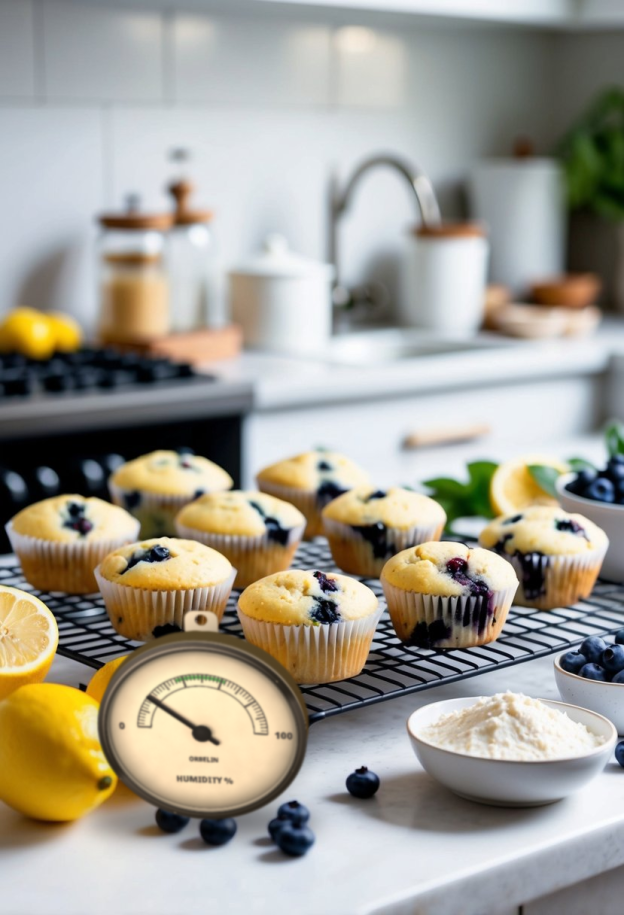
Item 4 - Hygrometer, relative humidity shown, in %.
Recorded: 20 %
